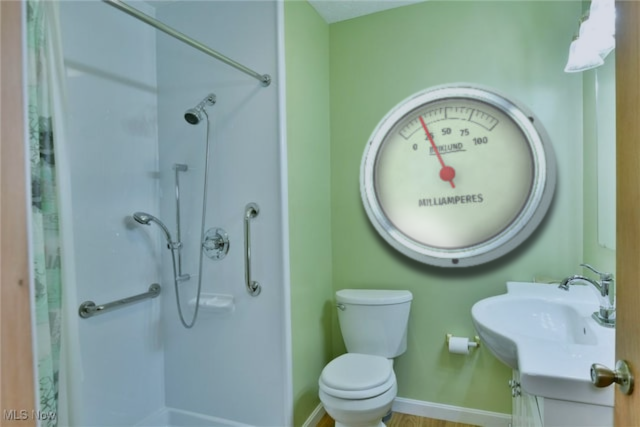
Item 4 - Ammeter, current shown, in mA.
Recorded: 25 mA
